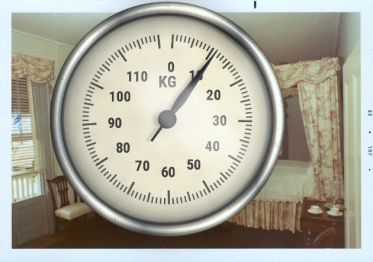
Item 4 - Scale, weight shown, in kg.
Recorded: 11 kg
